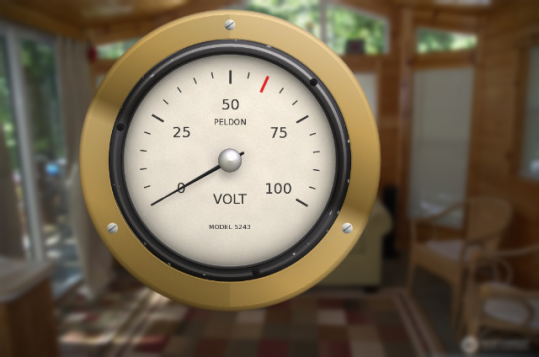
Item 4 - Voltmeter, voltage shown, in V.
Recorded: 0 V
